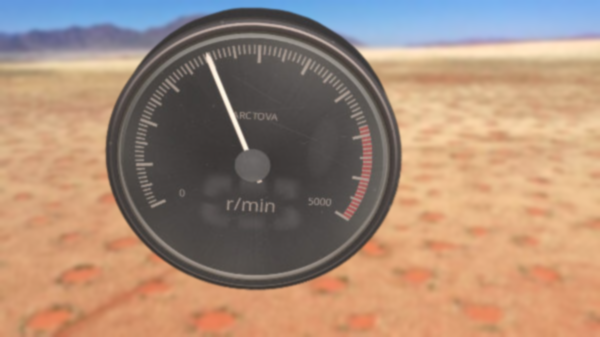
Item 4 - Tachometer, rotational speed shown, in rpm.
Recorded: 2000 rpm
